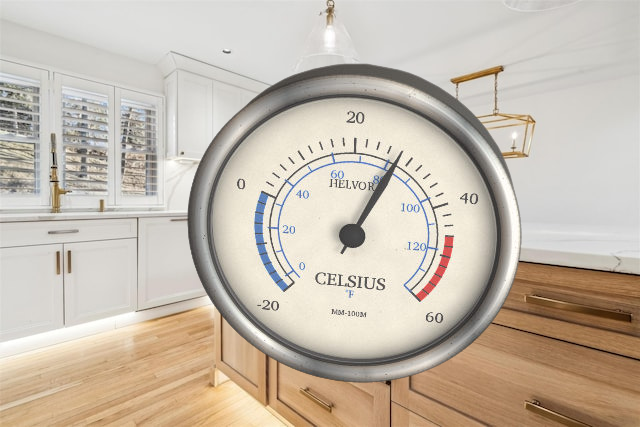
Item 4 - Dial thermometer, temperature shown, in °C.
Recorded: 28 °C
